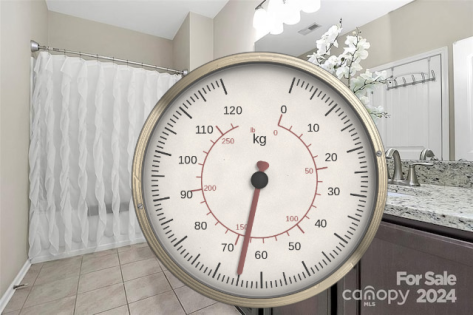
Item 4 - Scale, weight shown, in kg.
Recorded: 65 kg
